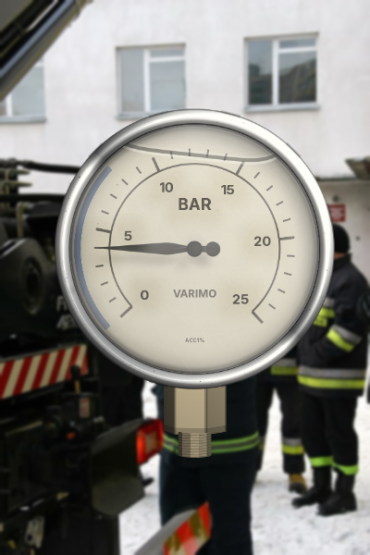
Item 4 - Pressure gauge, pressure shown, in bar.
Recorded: 4 bar
